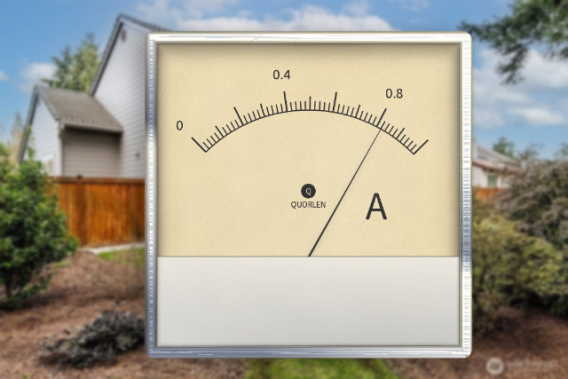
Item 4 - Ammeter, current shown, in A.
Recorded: 0.82 A
